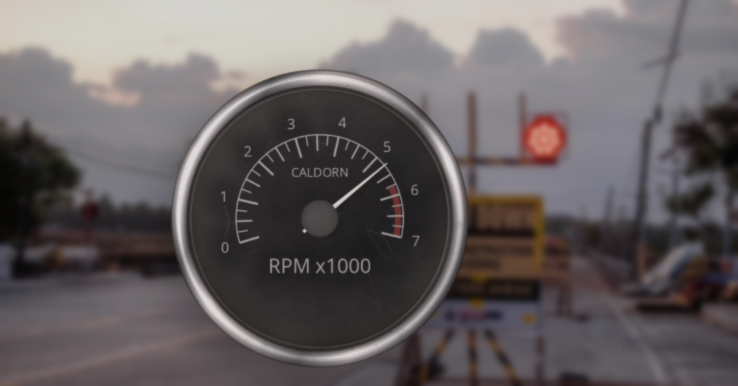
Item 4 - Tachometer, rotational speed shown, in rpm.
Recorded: 5250 rpm
